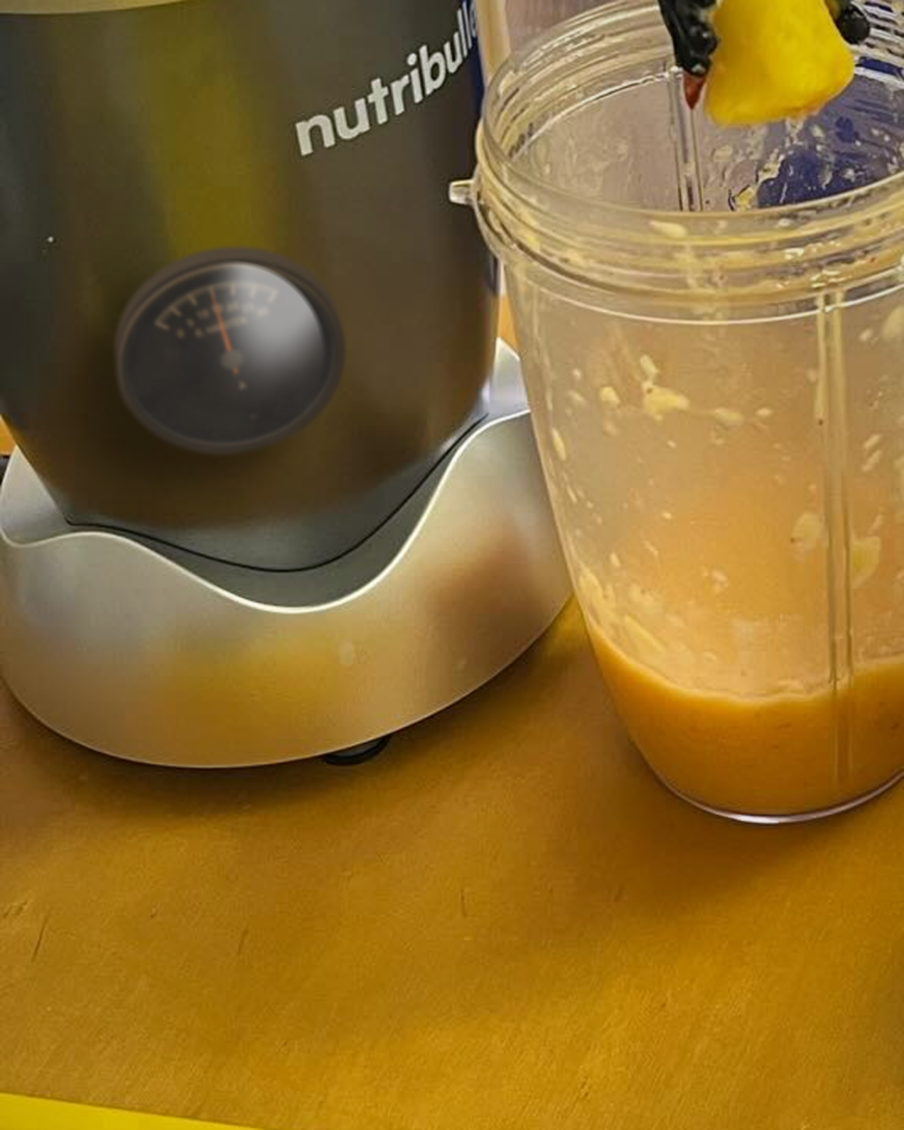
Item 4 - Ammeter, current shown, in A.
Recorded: 15 A
